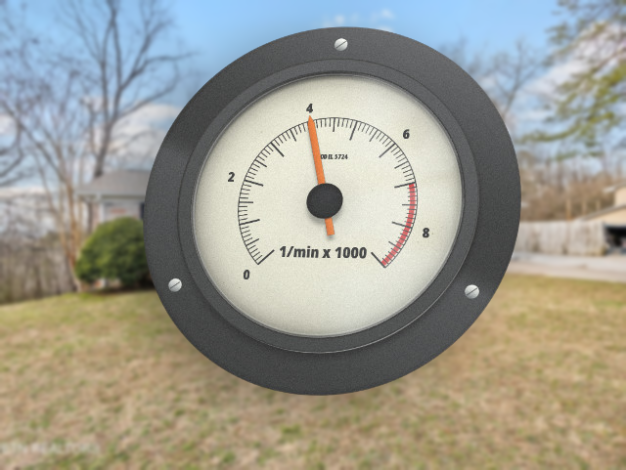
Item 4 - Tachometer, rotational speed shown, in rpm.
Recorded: 4000 rpm
